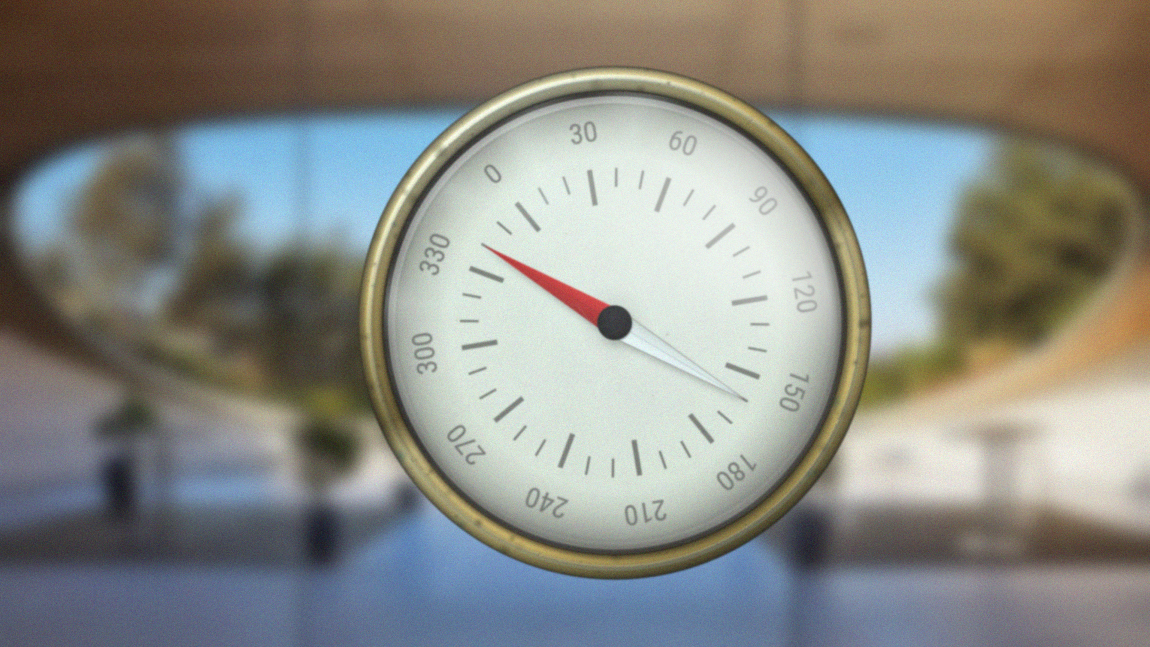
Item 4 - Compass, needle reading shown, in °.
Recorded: 340 °
